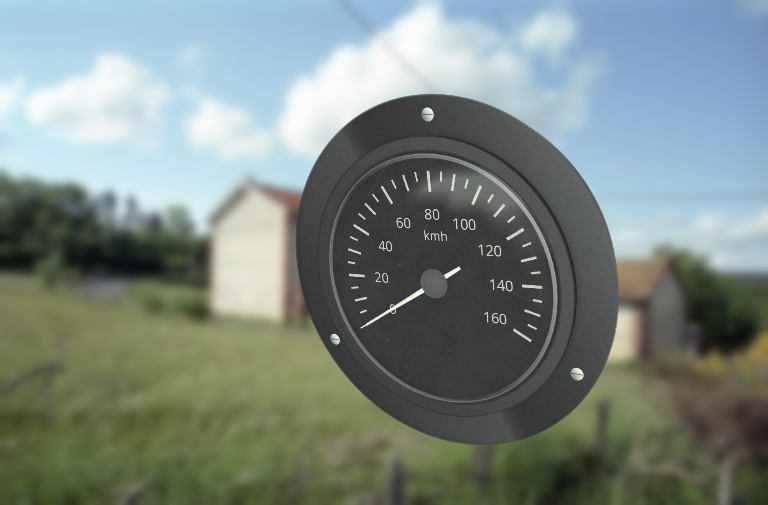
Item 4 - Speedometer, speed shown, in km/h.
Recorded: 0 km/h
